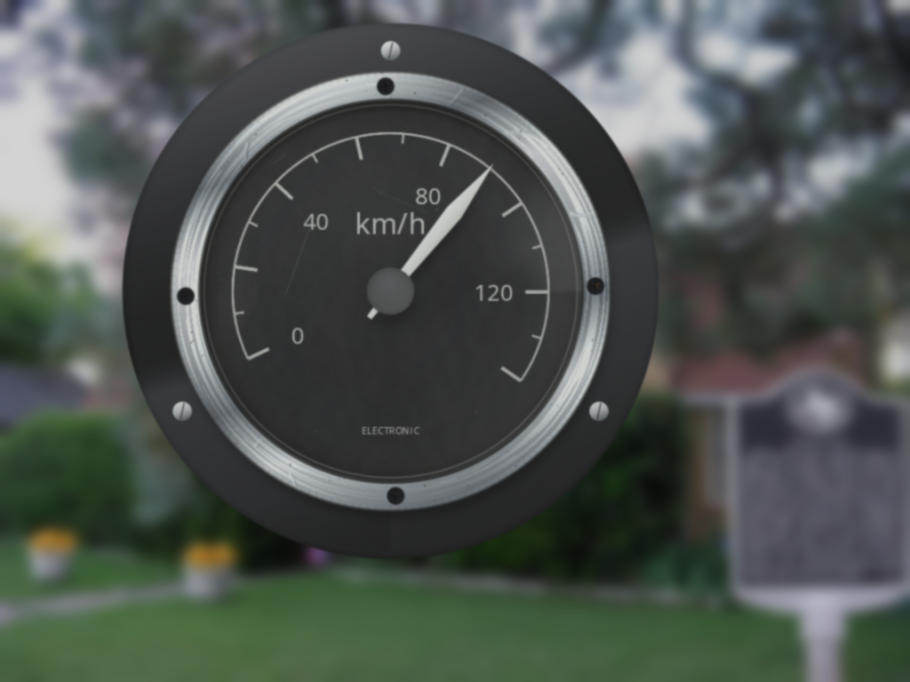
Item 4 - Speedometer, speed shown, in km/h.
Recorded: 90 km/h
